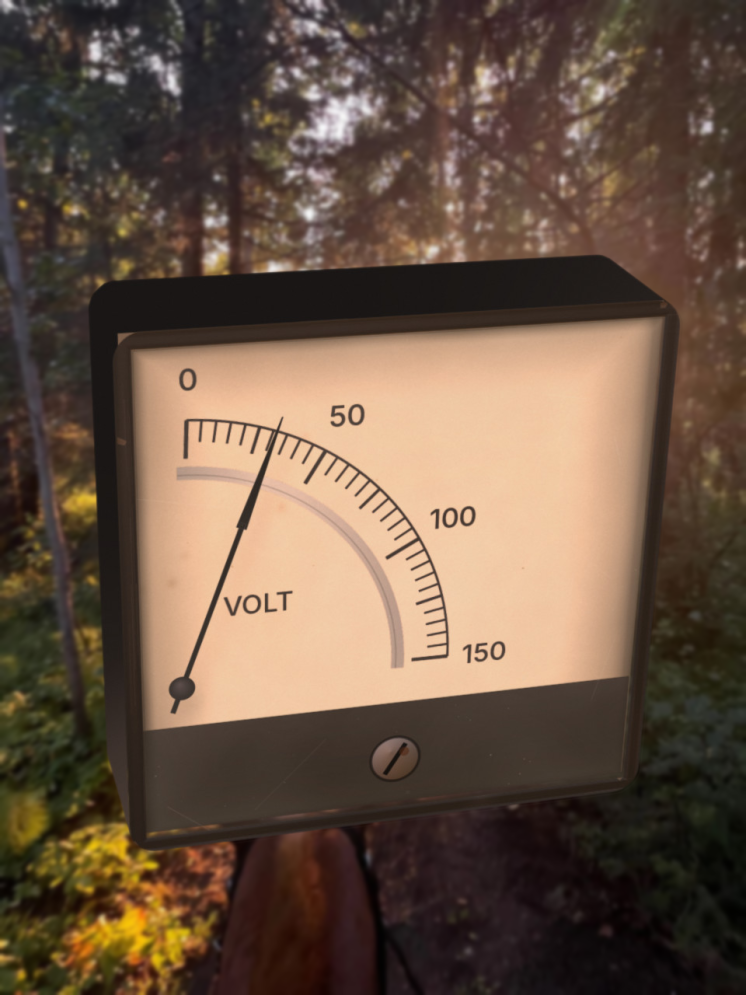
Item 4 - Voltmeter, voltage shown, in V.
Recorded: 30 V
